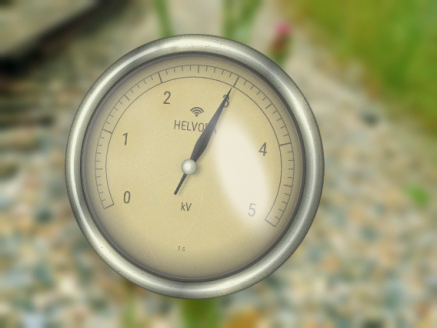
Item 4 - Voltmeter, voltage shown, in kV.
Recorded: 3 kV
